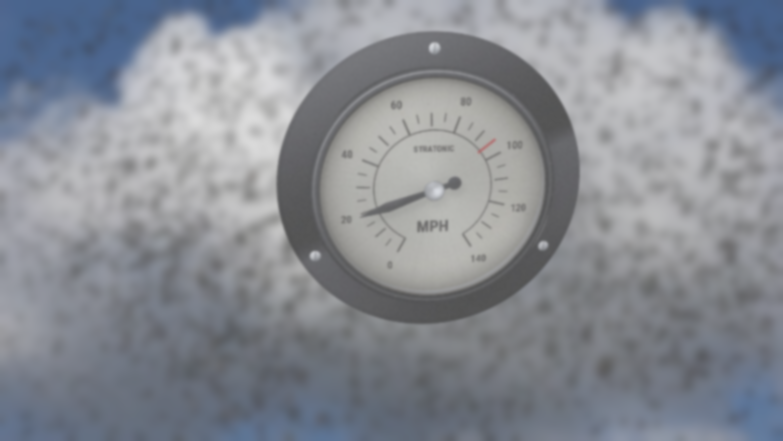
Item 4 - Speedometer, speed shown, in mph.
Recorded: 20 mph
